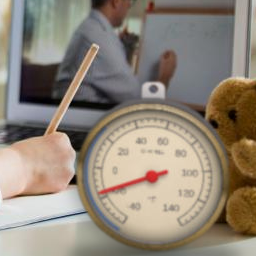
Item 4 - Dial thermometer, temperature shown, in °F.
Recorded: -16 °F
